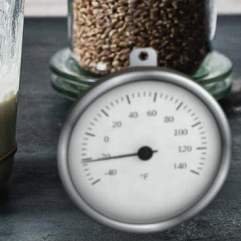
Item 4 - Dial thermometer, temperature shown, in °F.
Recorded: -20 °F
